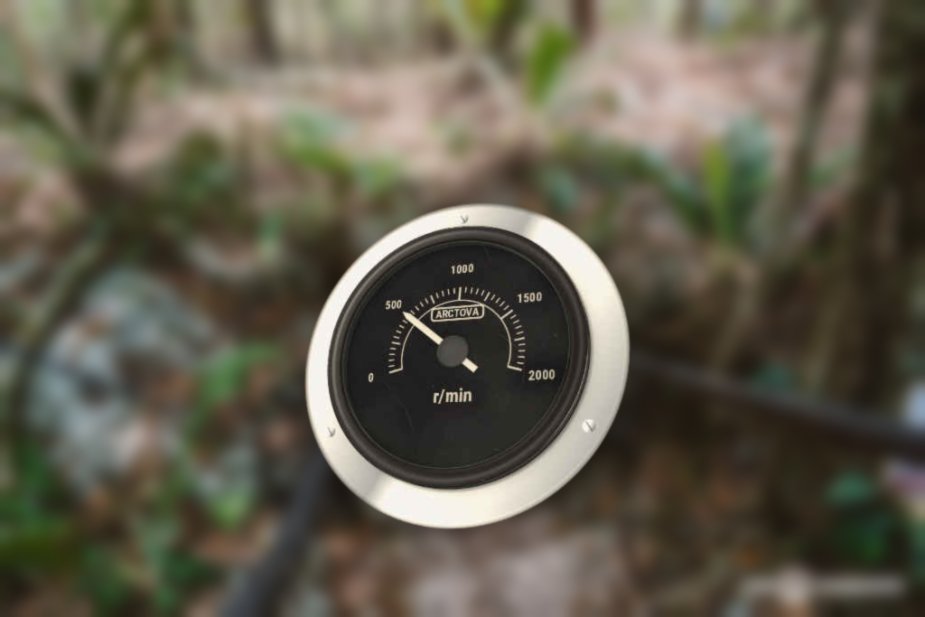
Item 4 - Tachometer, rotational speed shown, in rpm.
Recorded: 500 rpm
